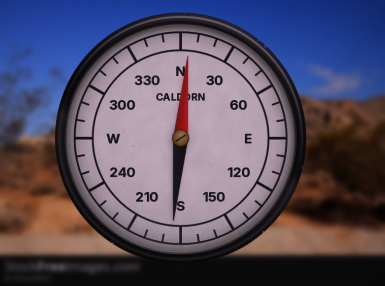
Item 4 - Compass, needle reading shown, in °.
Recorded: 5 °
